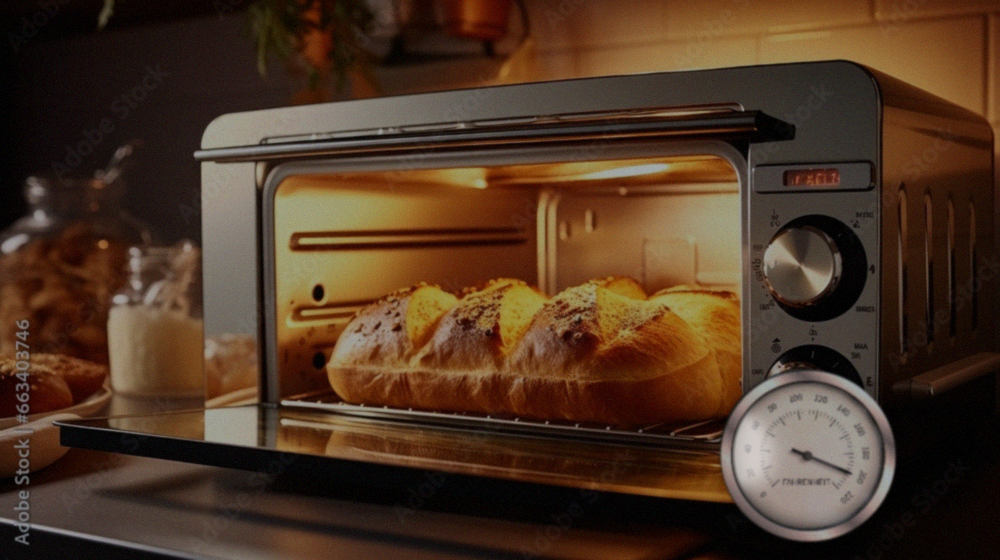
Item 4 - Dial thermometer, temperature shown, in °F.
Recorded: 200 °F
